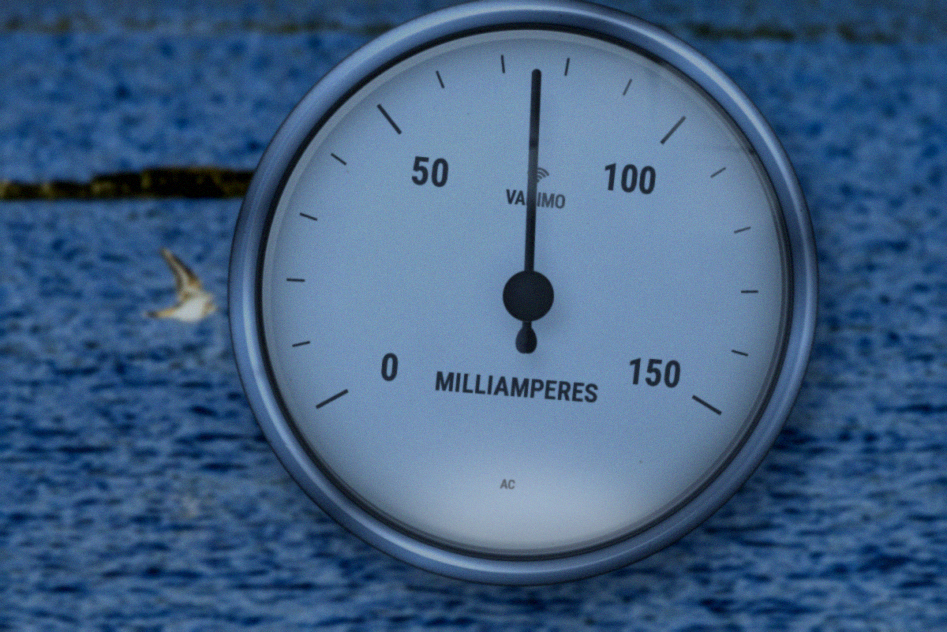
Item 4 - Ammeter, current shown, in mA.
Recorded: 75 mA
